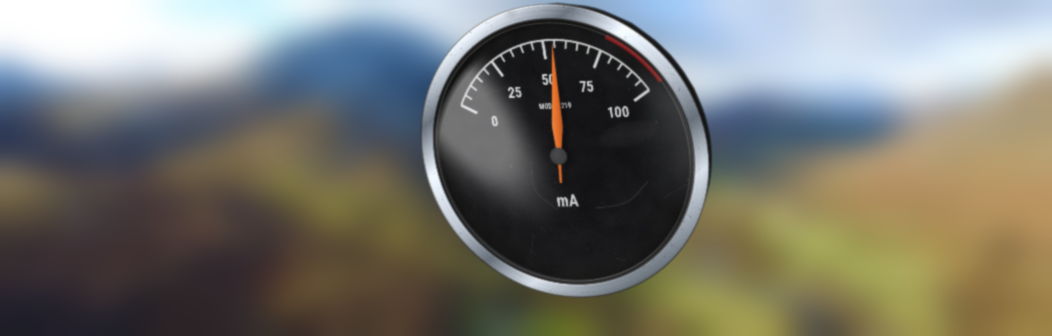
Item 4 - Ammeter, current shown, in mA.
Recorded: 55 mA
